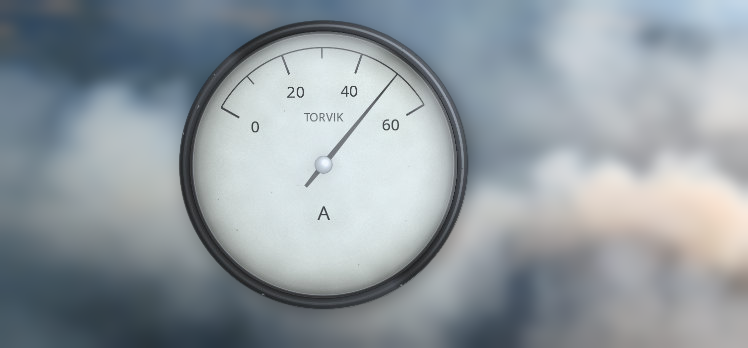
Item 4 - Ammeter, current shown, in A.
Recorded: 50 A
